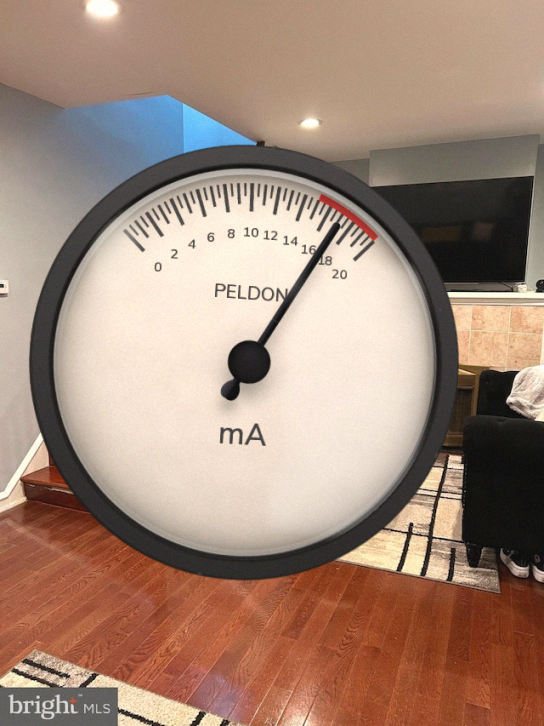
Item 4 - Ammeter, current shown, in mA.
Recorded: 17 mA
